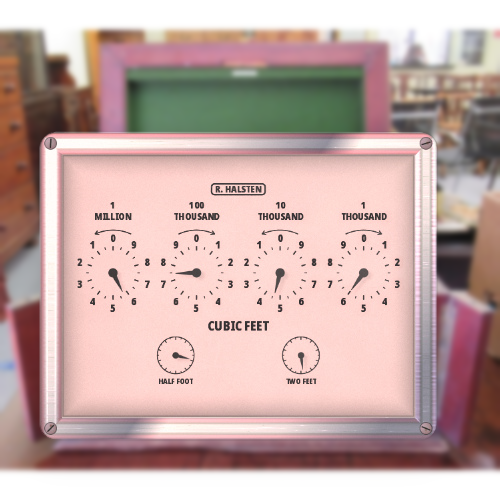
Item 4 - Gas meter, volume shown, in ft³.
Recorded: 574600 ft³
